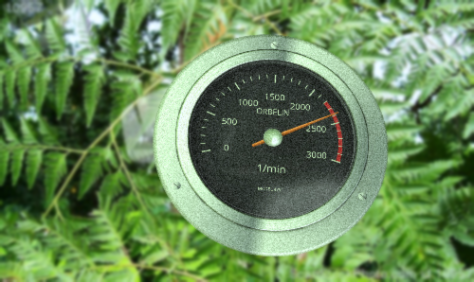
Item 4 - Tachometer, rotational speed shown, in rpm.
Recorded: 2400 rpm
